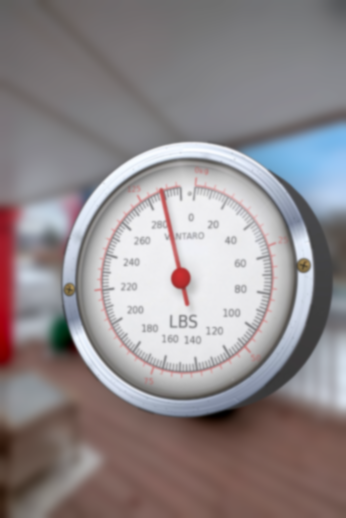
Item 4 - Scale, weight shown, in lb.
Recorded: 290 lb
